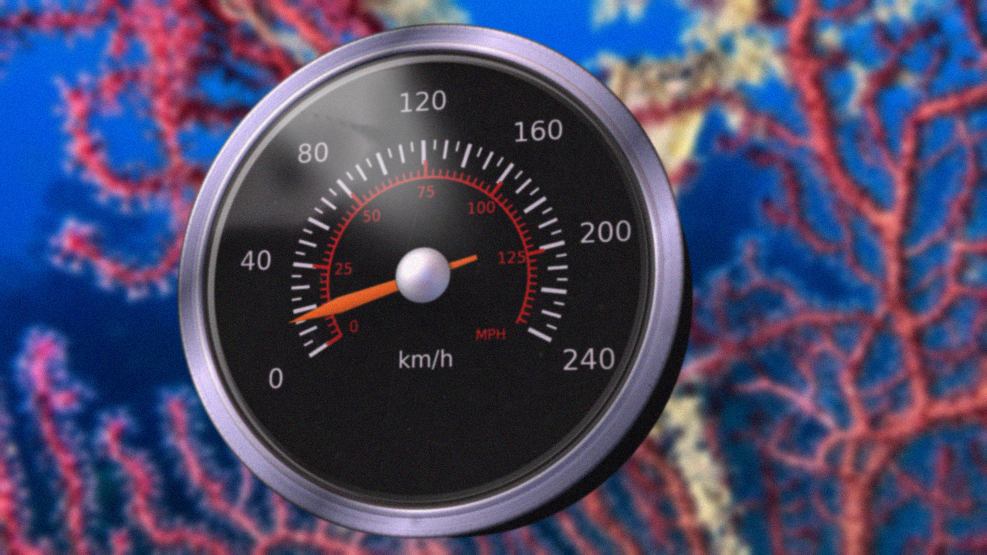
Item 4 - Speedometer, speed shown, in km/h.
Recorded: 15 km/h
